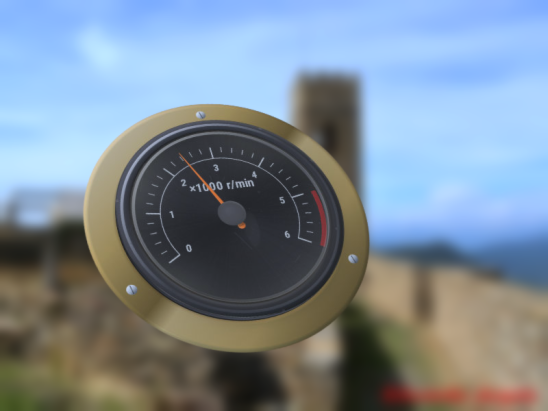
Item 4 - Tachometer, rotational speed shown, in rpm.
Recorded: 2400 rpm
